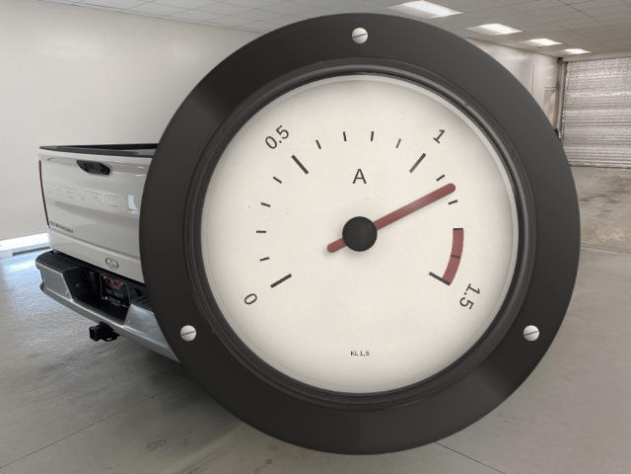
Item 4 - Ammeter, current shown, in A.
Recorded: 1.15 A
